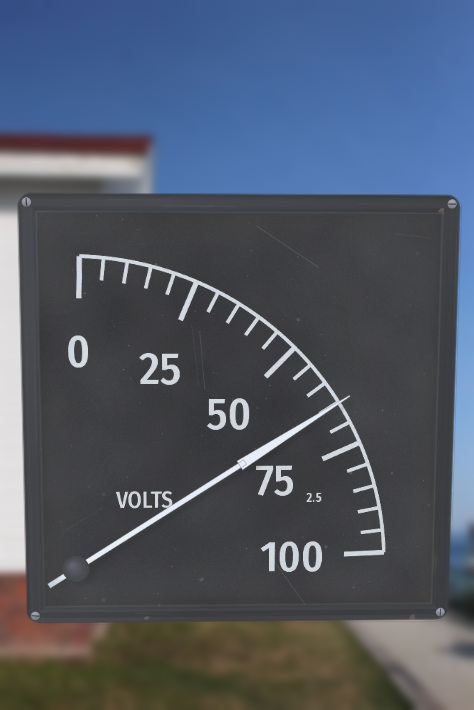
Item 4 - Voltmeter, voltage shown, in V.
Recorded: 65 V
